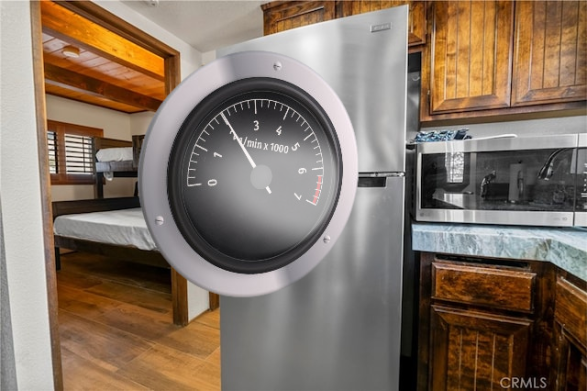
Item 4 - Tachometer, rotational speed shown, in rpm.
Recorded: 2000 rpm
